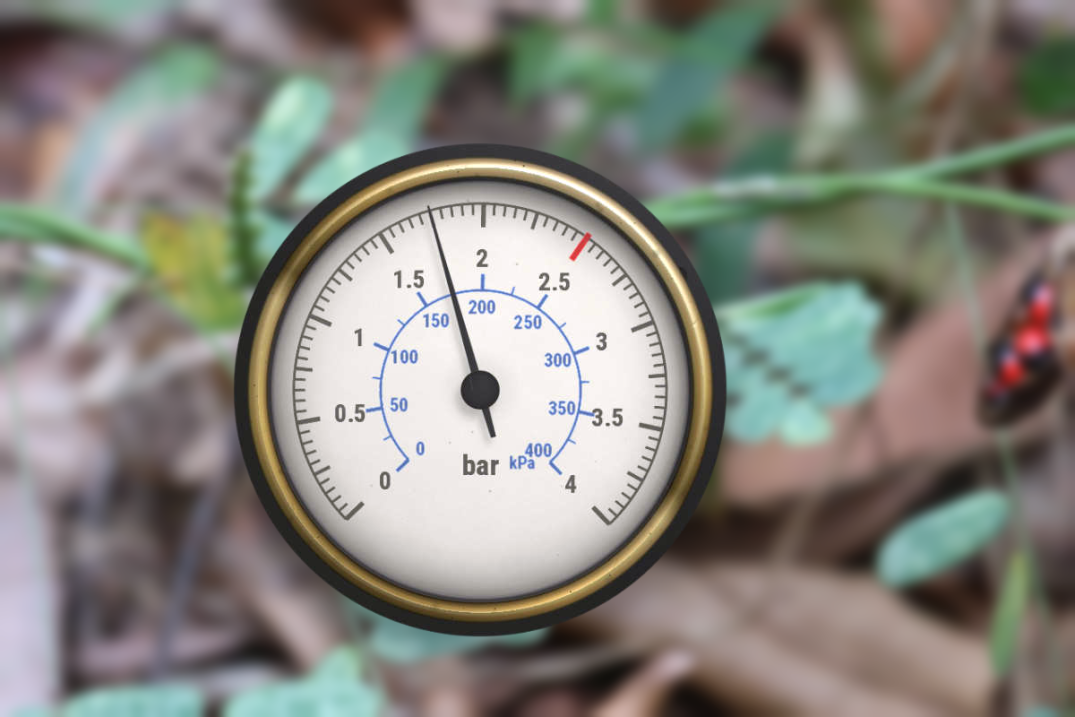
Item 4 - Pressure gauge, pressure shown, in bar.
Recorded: 1.75 bar
